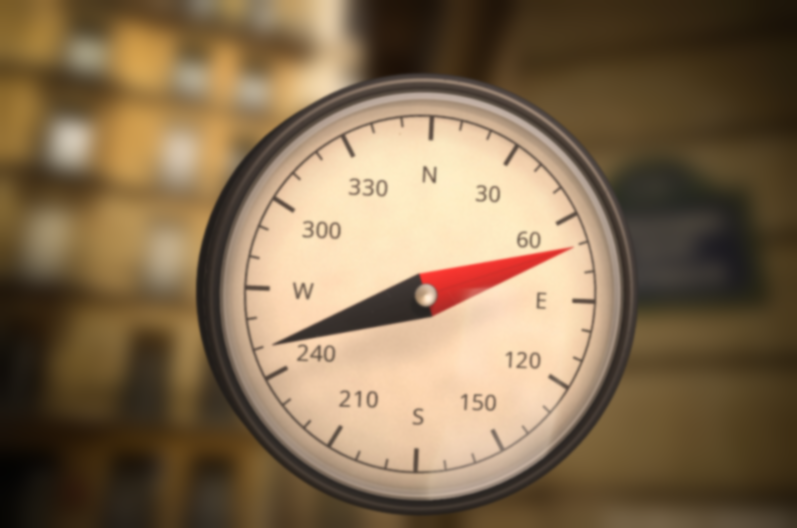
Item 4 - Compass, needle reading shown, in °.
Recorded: 70 °
